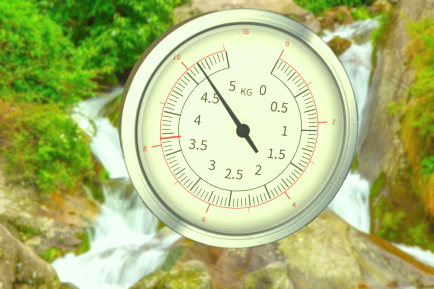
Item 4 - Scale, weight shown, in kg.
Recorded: 4.65 kg
